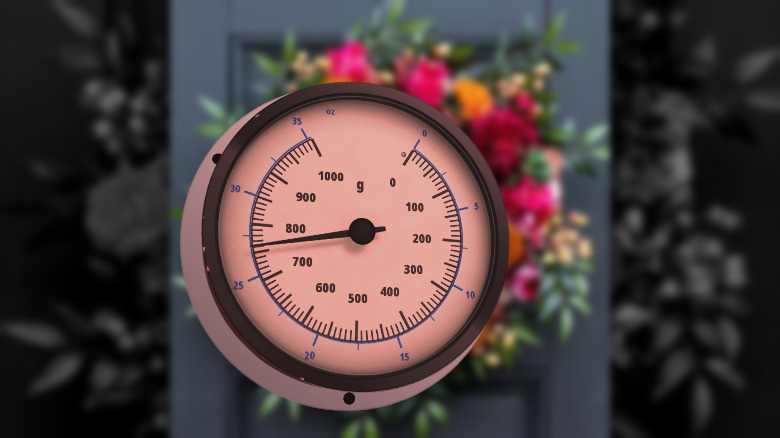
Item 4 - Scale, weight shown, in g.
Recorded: 760 g
